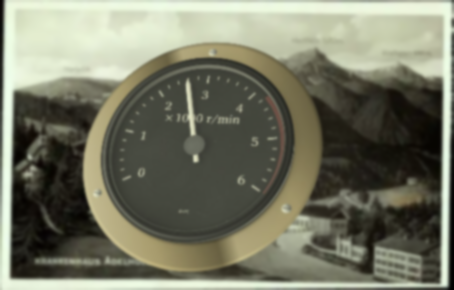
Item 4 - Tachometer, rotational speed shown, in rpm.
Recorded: 2600 rpm
